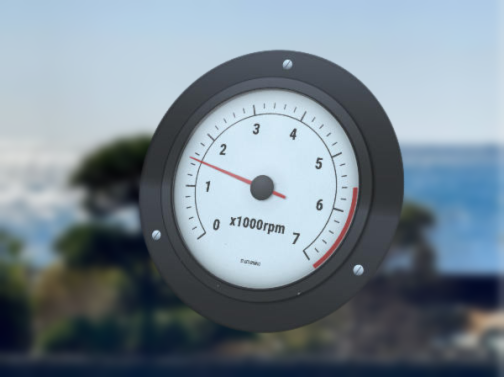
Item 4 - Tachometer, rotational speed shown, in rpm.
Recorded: 1500 rpm
